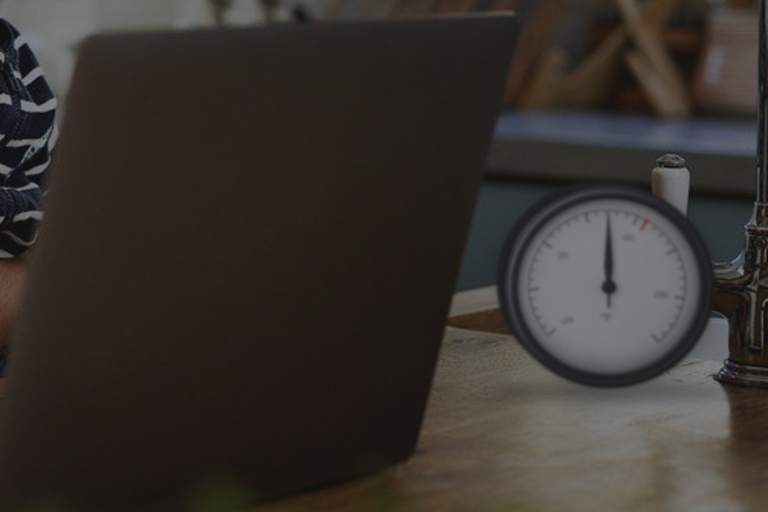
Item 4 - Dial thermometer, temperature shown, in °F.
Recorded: 48 °F
